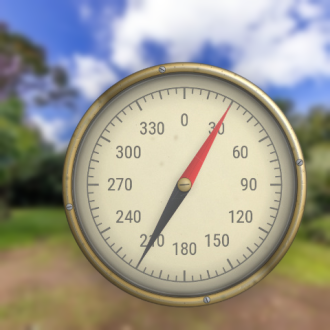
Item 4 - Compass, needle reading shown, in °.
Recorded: 30 °
